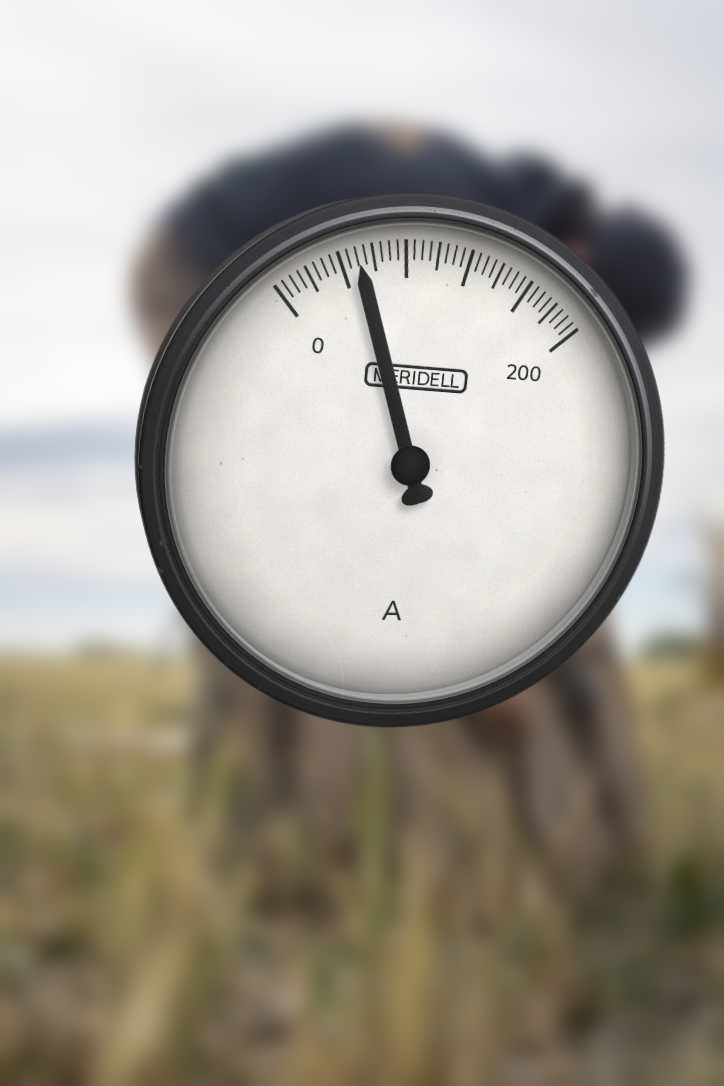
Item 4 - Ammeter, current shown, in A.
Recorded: 50 A
